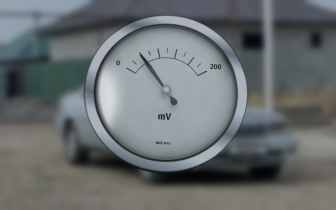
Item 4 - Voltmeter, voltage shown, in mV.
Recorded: 40 mV
